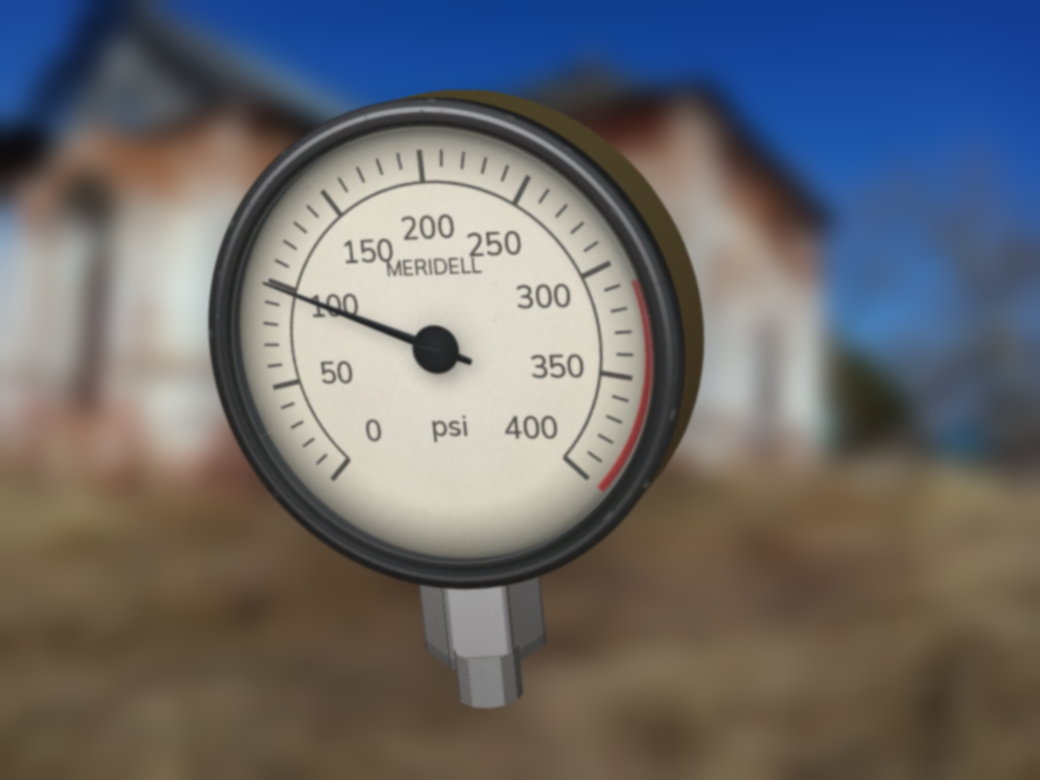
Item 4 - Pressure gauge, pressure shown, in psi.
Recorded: 100 psi
